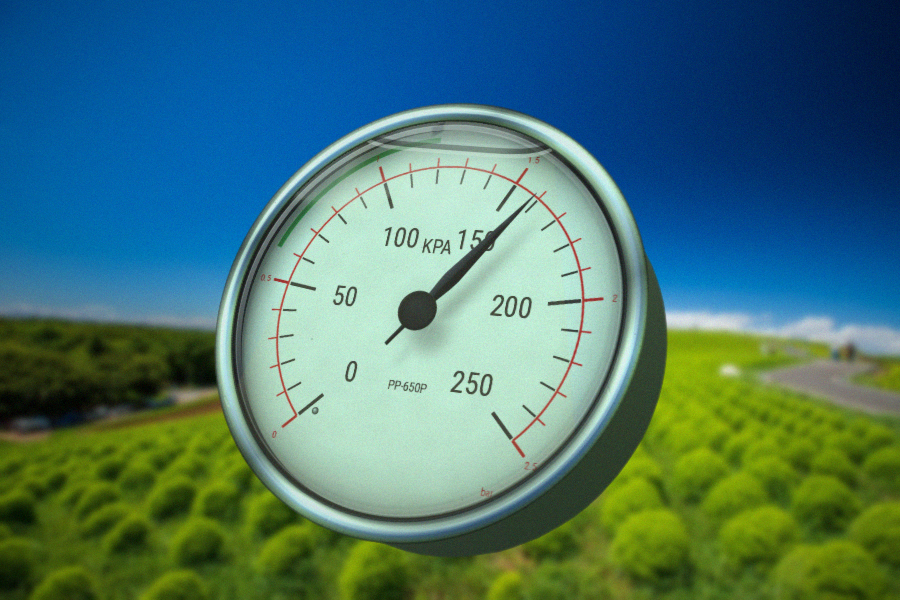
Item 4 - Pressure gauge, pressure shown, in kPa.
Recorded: 160 kPa
